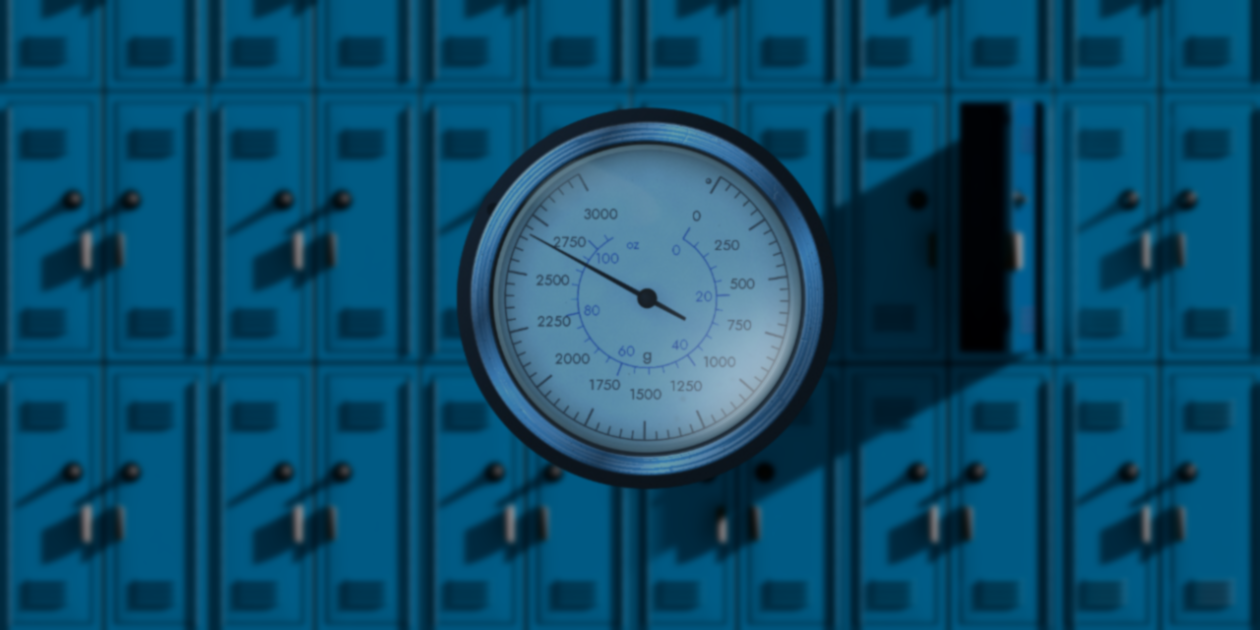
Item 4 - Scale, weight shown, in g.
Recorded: 2675 g
